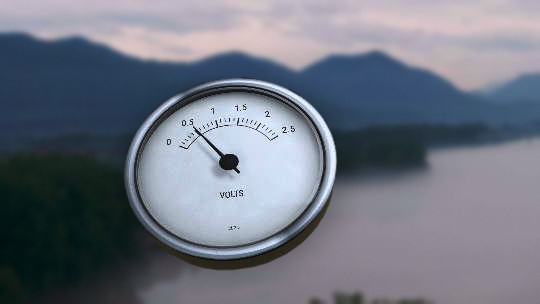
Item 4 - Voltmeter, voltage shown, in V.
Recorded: 0.5 V
